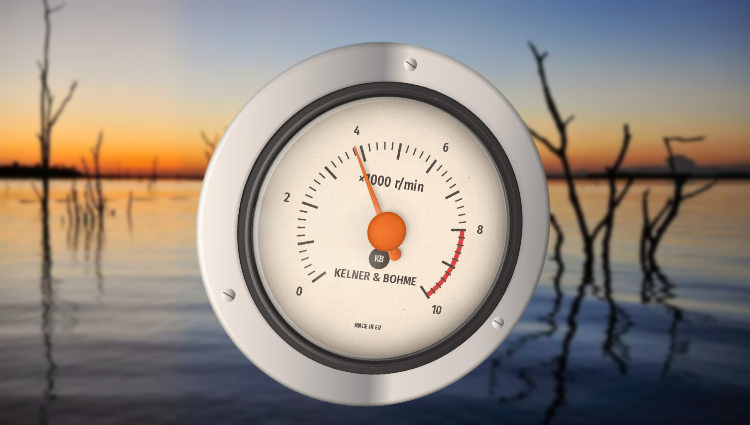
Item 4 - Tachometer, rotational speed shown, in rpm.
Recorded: 3800 rpm
